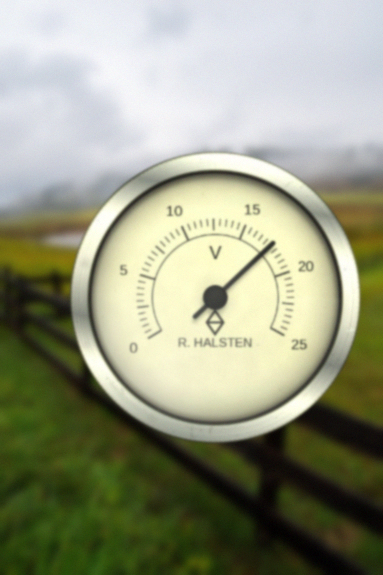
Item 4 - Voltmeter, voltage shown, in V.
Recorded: 17.5 V
